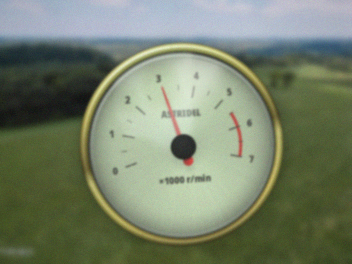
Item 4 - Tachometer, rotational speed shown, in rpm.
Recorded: 3000 rpm
